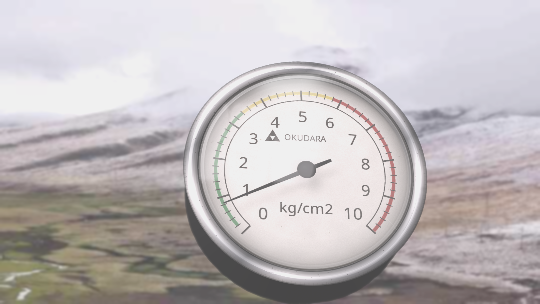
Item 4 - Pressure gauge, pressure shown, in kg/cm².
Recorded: 0.8 kg/cm²
